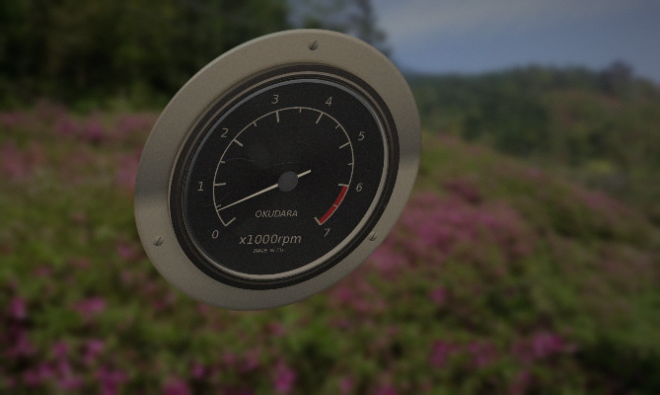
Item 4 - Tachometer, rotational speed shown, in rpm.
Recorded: 500 rpm
